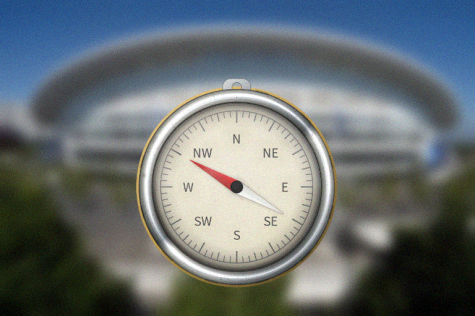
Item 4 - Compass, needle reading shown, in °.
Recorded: 300 °
